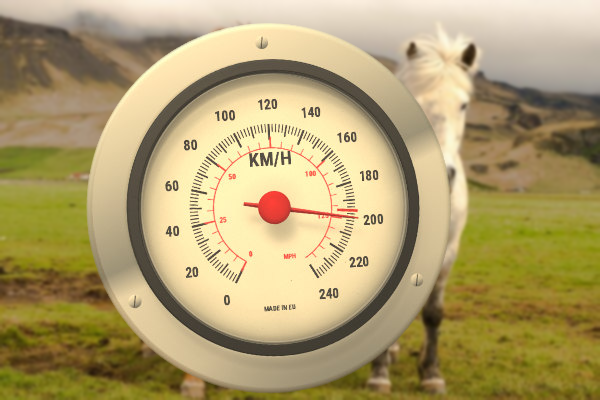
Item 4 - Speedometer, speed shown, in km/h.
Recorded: 200 km/h
